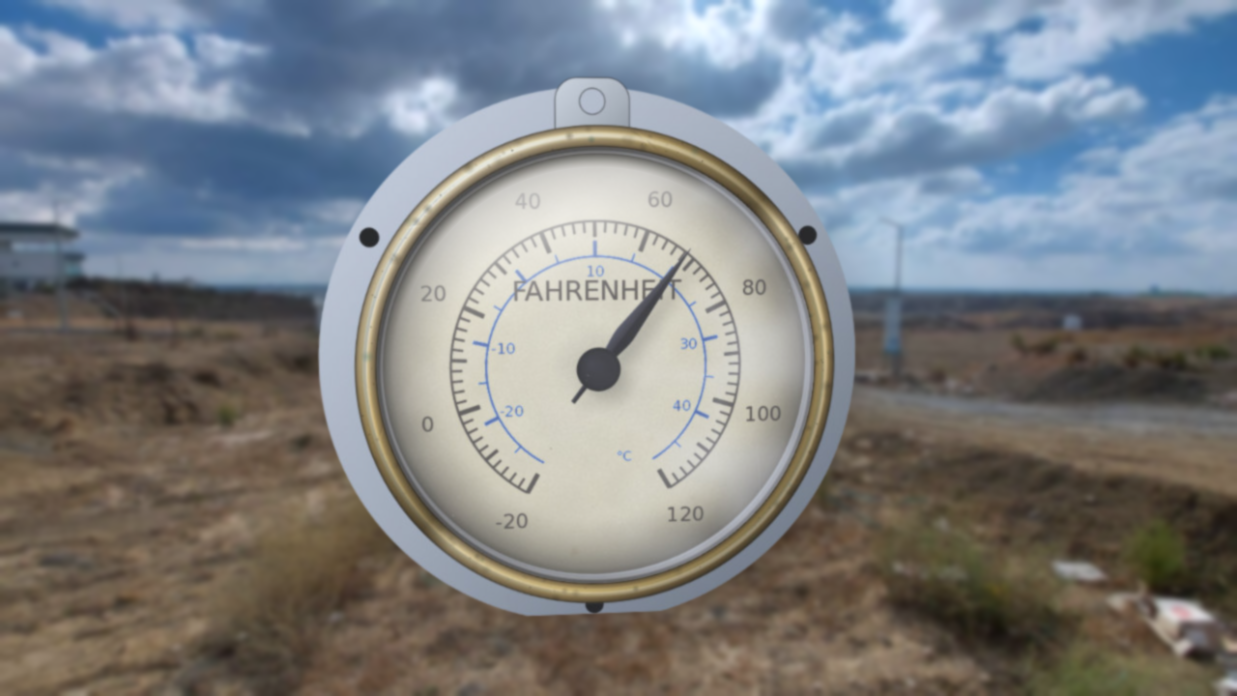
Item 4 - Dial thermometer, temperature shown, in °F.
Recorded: 68 °F
